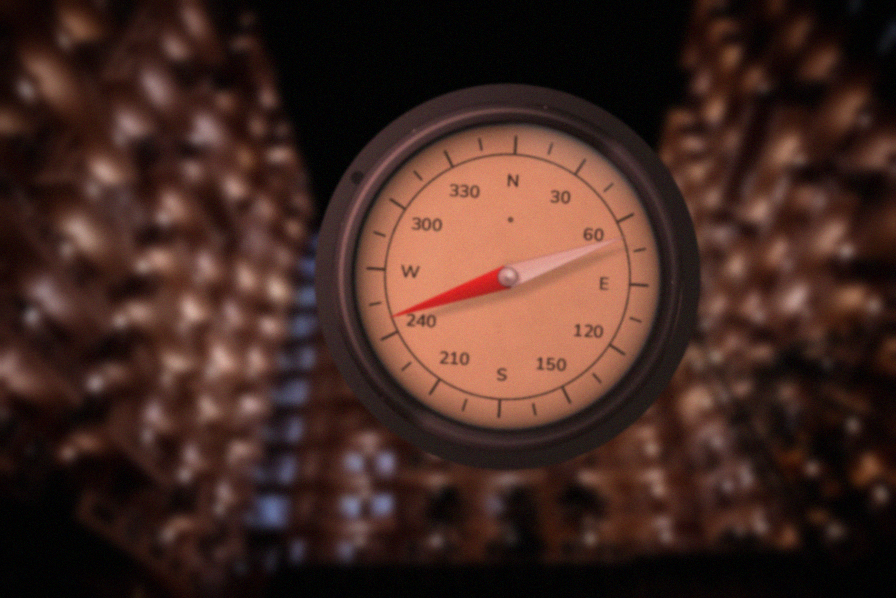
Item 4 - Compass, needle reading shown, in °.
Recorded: 247.5 °
